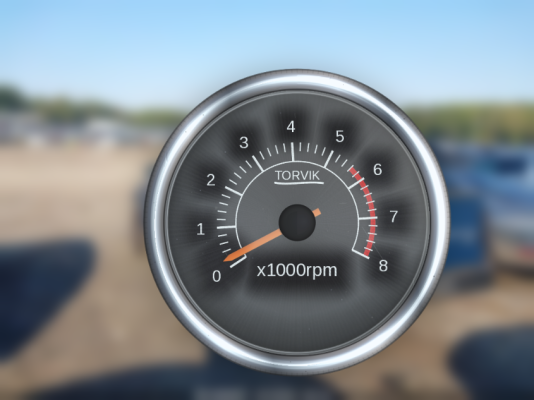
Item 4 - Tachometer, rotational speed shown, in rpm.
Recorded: 200 rpm
